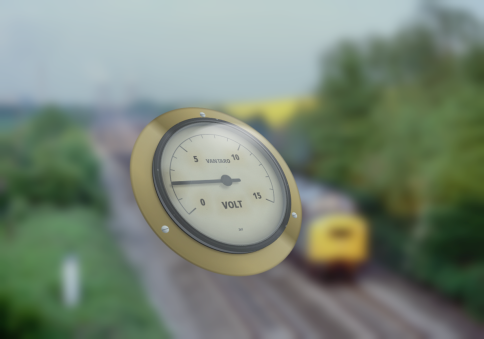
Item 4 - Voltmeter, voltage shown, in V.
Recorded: 2 V
